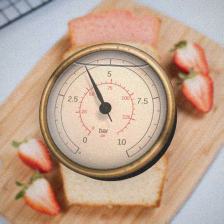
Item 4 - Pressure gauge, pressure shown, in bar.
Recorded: 4 bar
